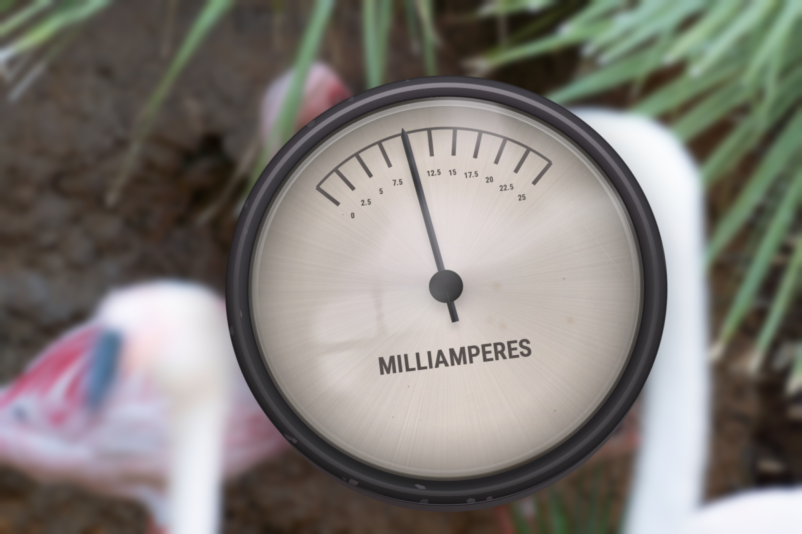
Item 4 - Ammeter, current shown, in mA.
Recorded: 10 mA
